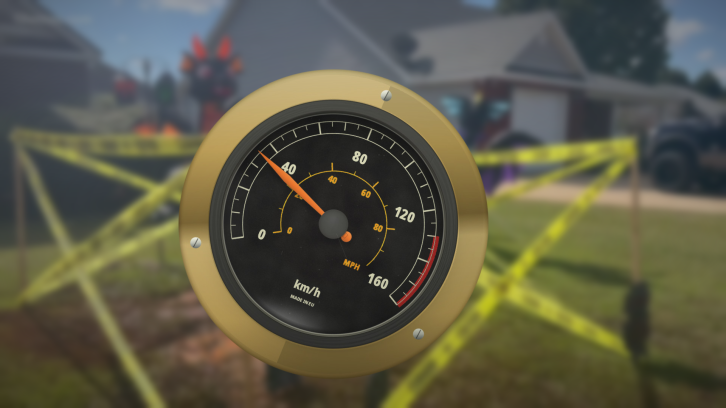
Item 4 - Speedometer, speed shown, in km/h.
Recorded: 35 km/h
